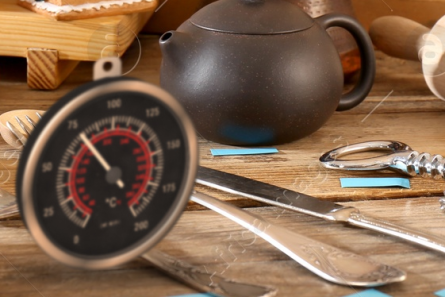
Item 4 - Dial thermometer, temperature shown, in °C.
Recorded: 75 °C
